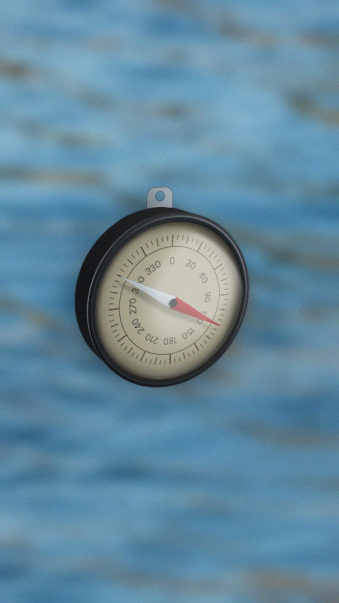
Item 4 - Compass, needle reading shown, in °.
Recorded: 120 °
